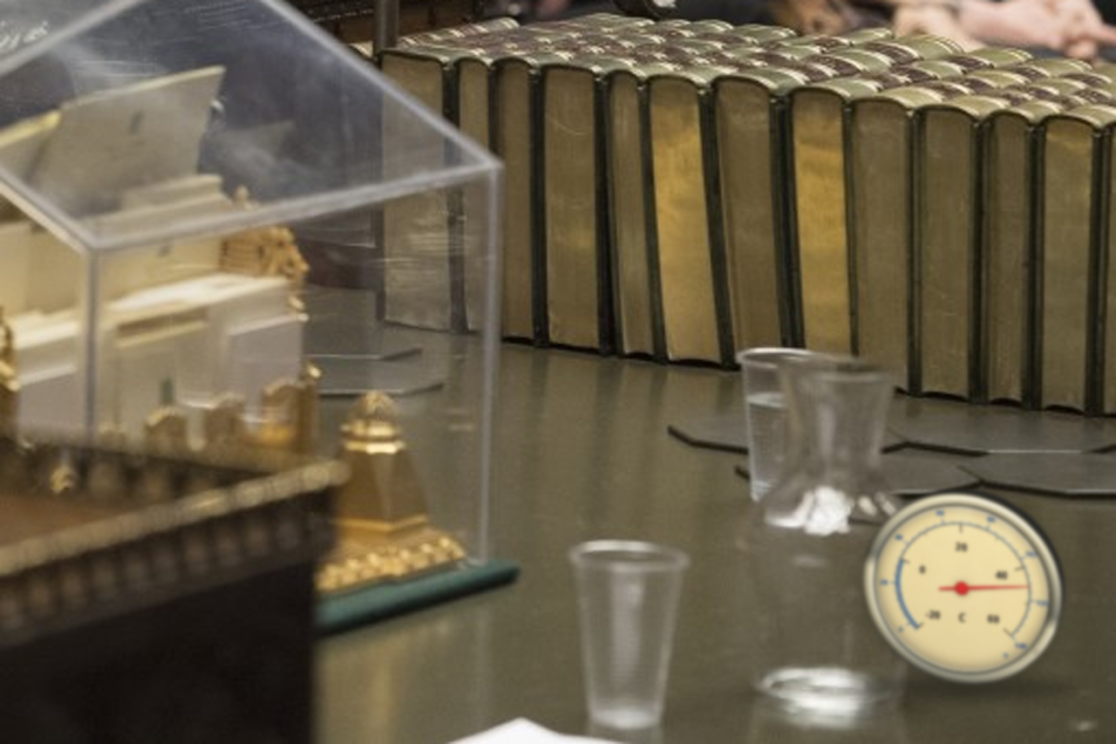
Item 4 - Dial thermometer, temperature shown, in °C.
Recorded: 45 °C
